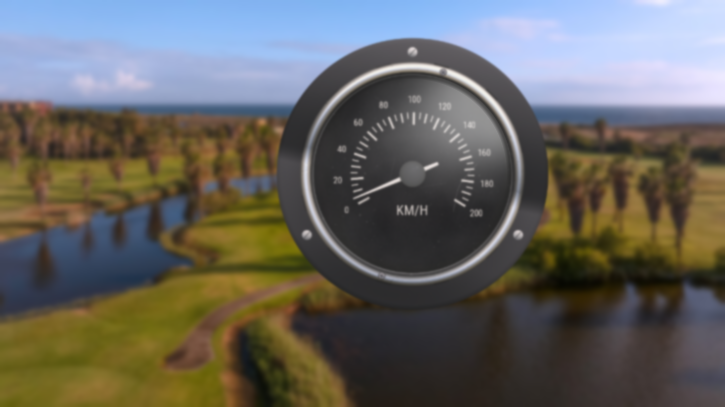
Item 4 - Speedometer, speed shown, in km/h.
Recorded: 5 km/h
